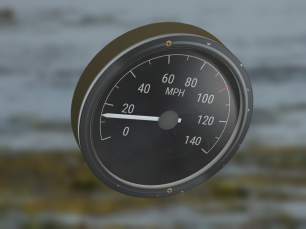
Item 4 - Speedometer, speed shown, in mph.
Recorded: 15 mph
